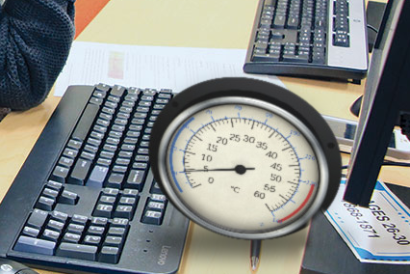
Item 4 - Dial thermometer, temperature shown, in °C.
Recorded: 5 °C
